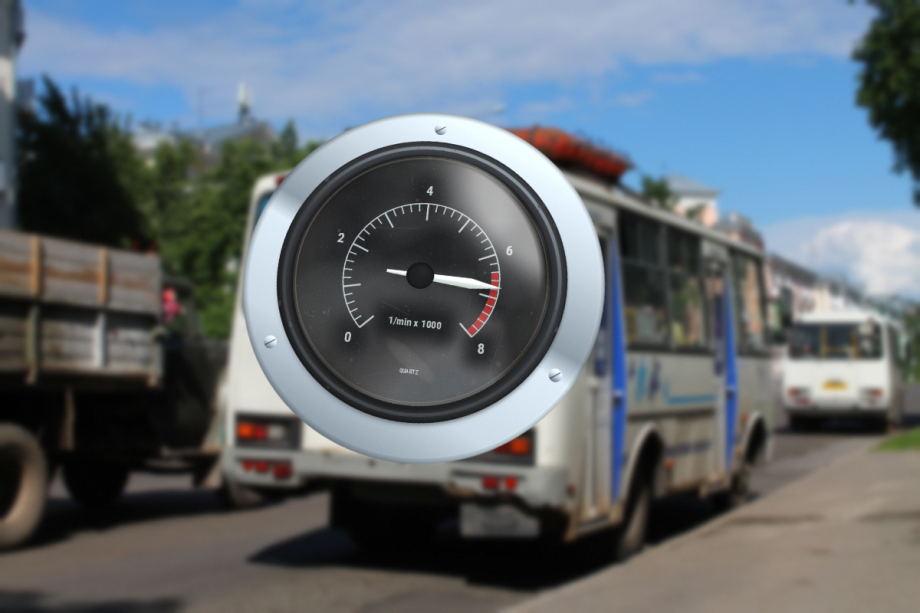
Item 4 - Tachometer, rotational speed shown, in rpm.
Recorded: 6800 rpm
